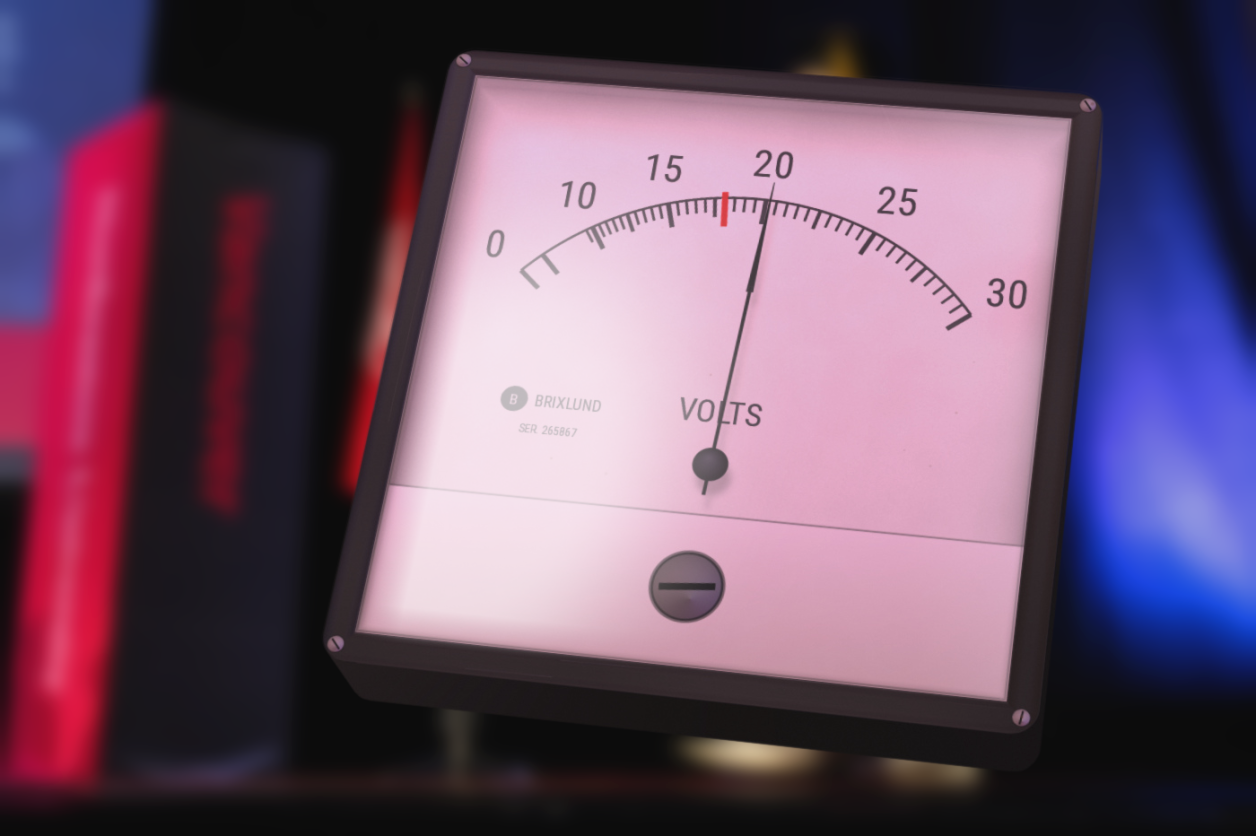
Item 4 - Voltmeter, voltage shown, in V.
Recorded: 20.25 V
